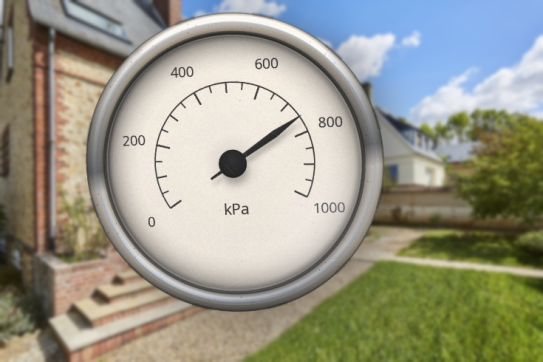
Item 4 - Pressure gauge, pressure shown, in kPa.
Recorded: 750 kPa
